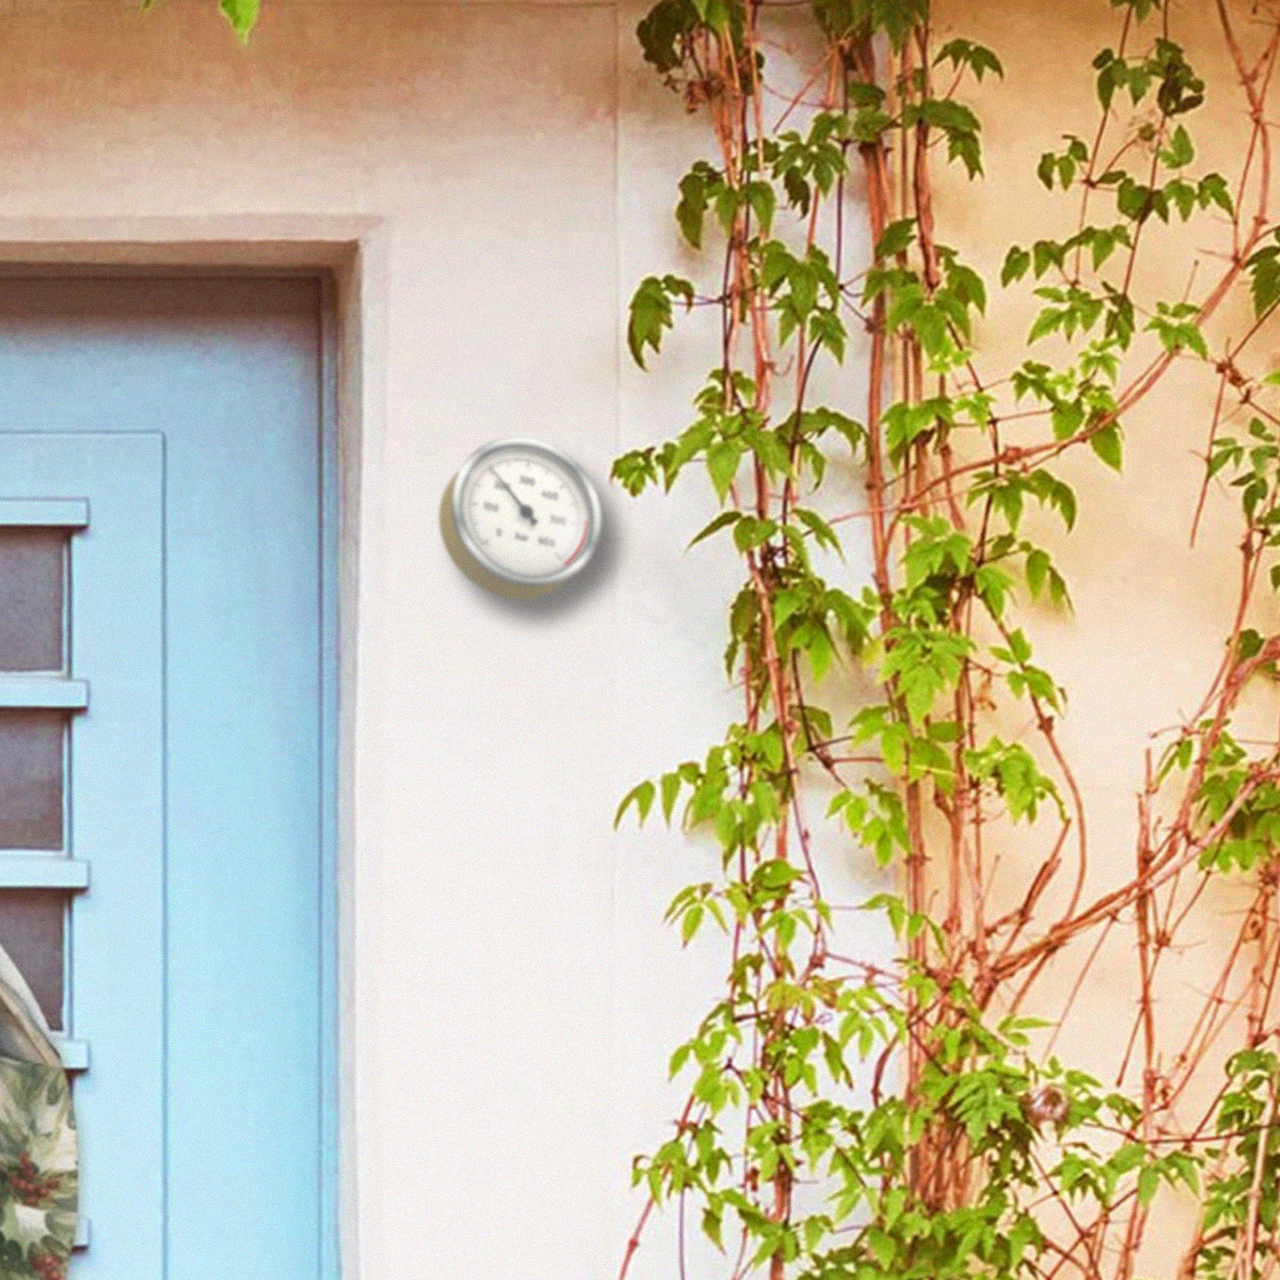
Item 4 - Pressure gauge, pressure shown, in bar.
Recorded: 200 bar
